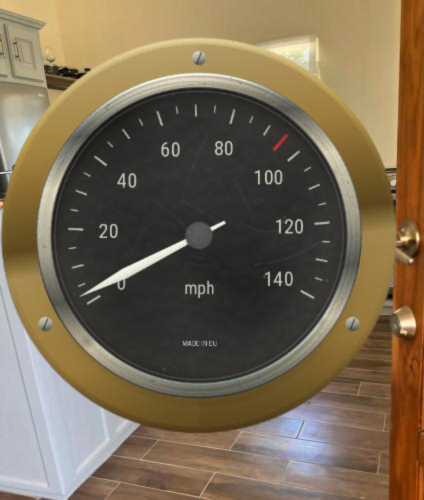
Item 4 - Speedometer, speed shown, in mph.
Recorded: 2.5 mph
